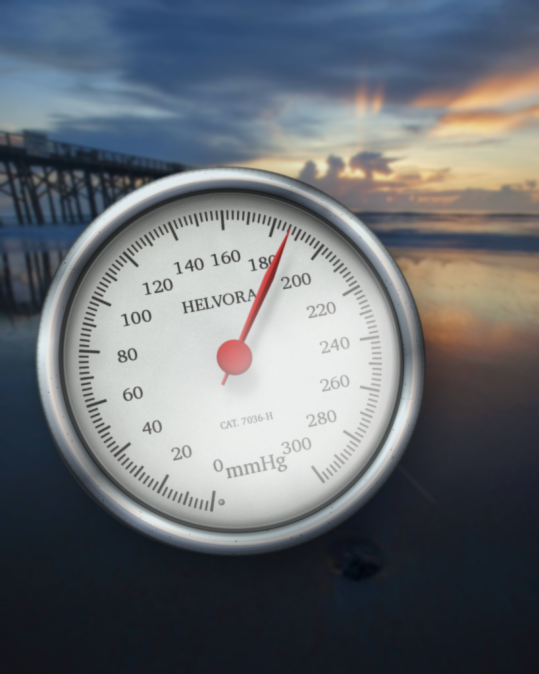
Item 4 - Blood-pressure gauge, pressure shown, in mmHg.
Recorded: 186 mmHg
